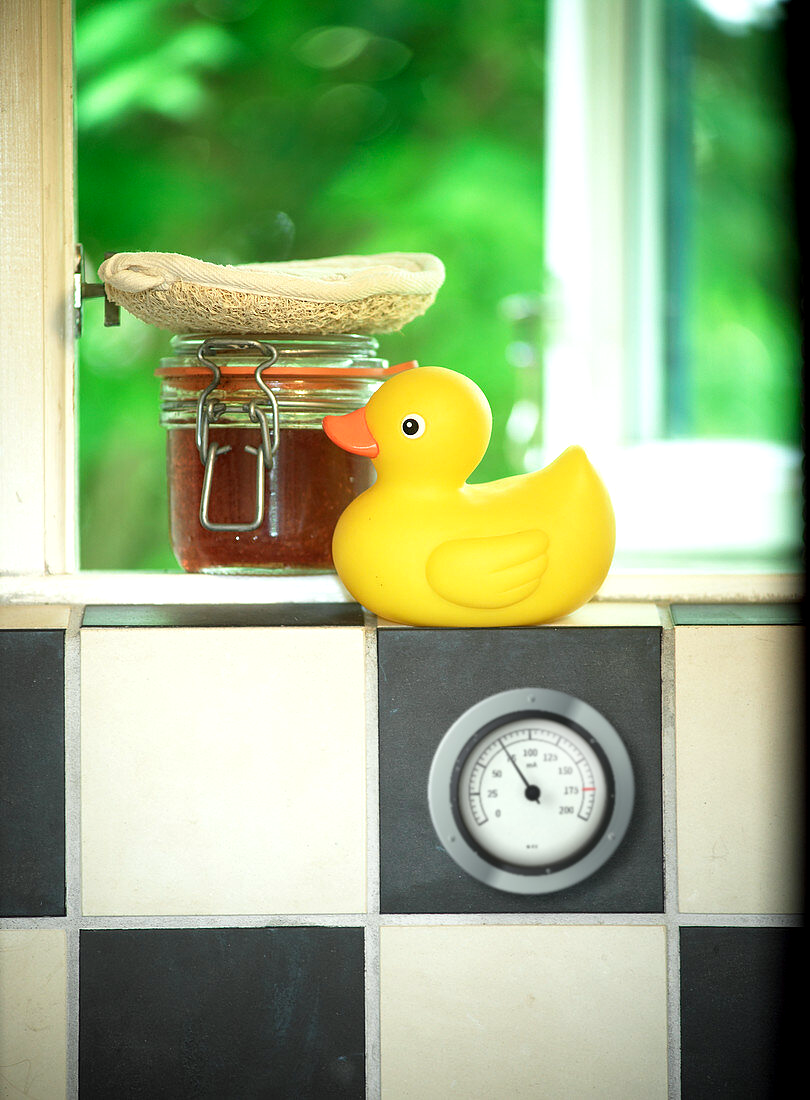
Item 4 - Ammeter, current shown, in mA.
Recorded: 75 mA
